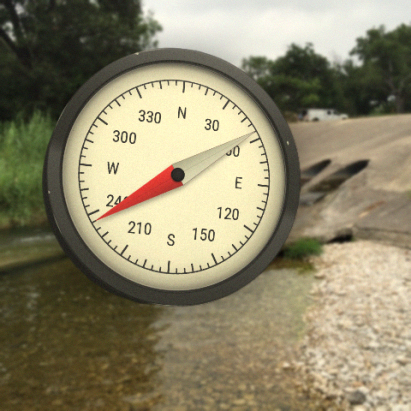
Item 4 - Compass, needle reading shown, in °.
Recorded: 235 °
